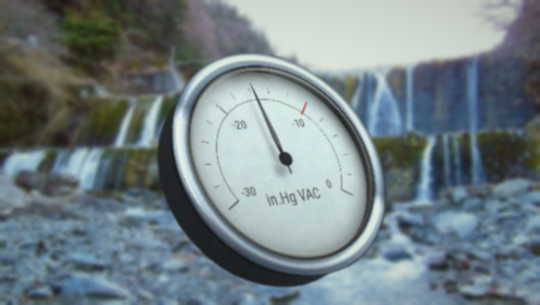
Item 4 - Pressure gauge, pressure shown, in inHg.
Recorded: -16 inHg
